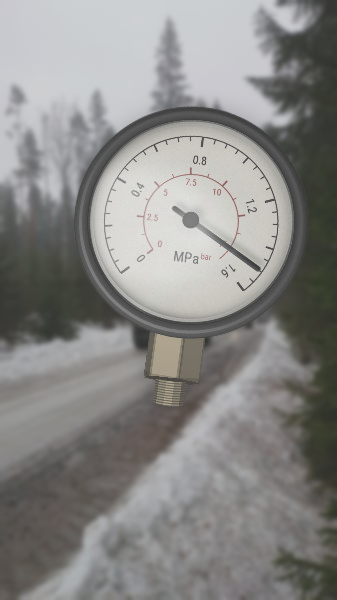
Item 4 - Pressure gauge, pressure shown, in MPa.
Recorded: 1.5 MPa
